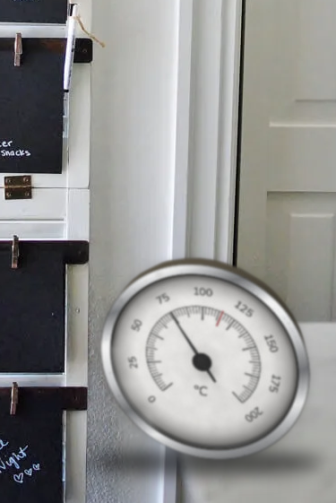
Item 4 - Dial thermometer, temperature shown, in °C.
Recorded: 75 °C
